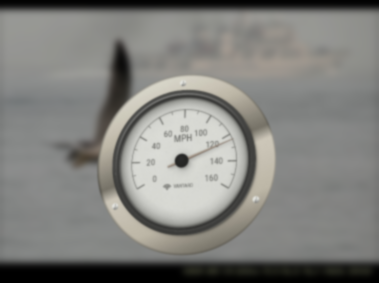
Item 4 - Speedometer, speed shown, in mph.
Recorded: 125 mph
